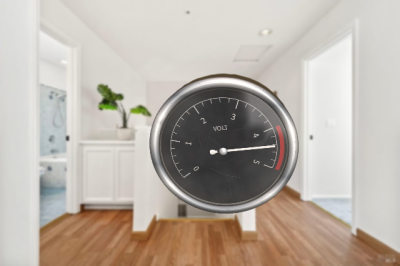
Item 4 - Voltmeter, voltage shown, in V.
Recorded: 4.4 V
